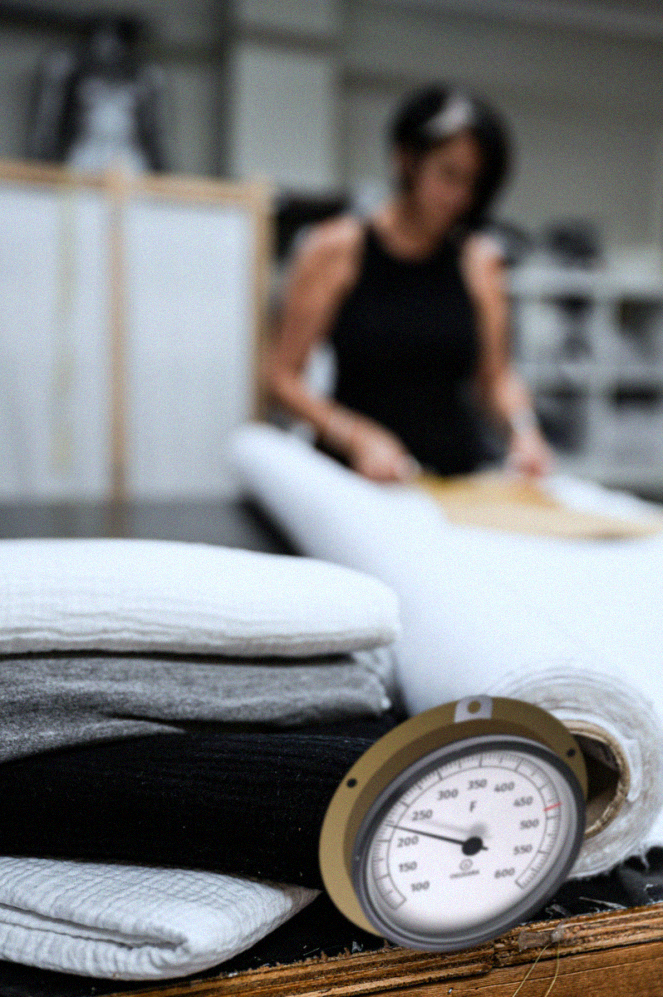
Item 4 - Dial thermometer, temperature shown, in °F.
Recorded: 225 °F
